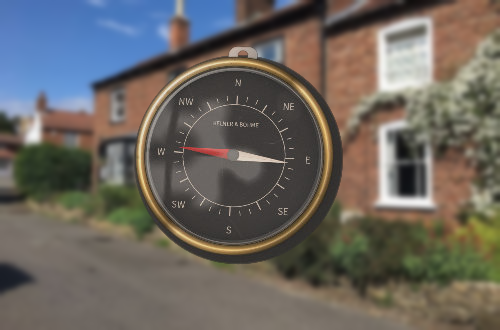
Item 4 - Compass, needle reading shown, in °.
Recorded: 275 °
